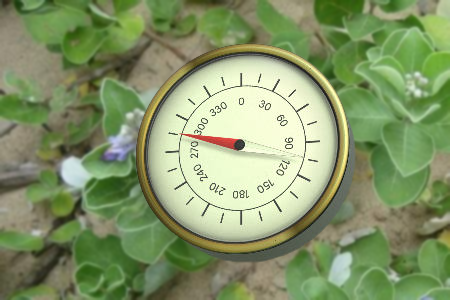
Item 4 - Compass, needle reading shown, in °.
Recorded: 285 °
